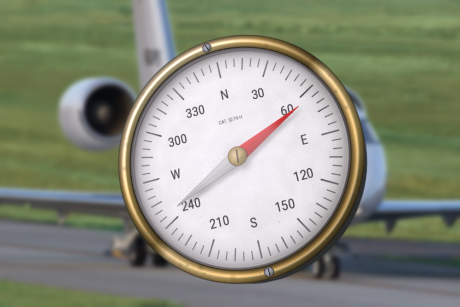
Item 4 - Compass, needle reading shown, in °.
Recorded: 65 °
